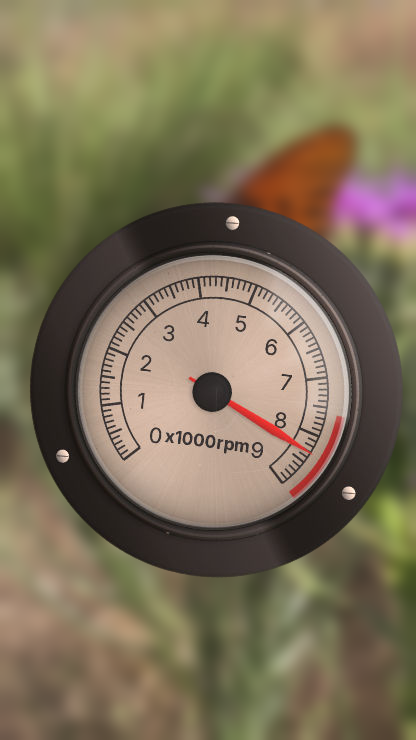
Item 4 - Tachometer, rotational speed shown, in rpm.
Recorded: 8300 rpm
